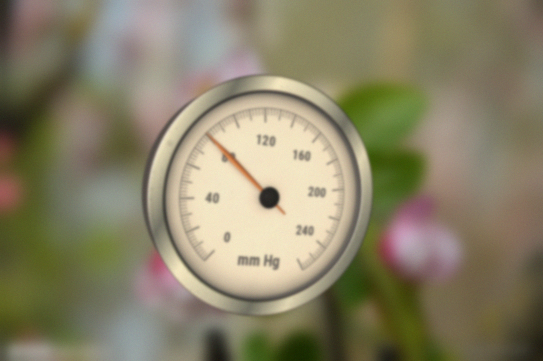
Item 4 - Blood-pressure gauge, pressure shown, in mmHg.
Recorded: 80 mmHg
